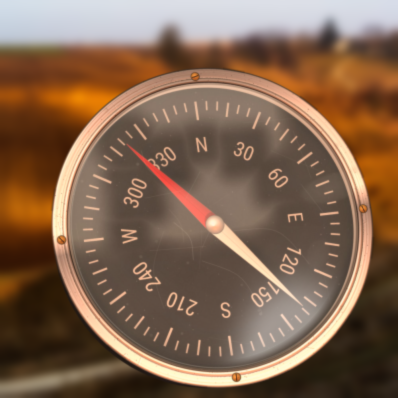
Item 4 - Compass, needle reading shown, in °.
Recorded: 320 °
